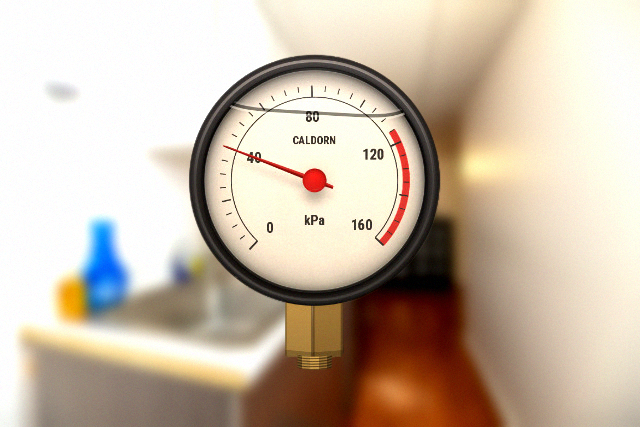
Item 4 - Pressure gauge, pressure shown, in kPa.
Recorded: 40 kPa
